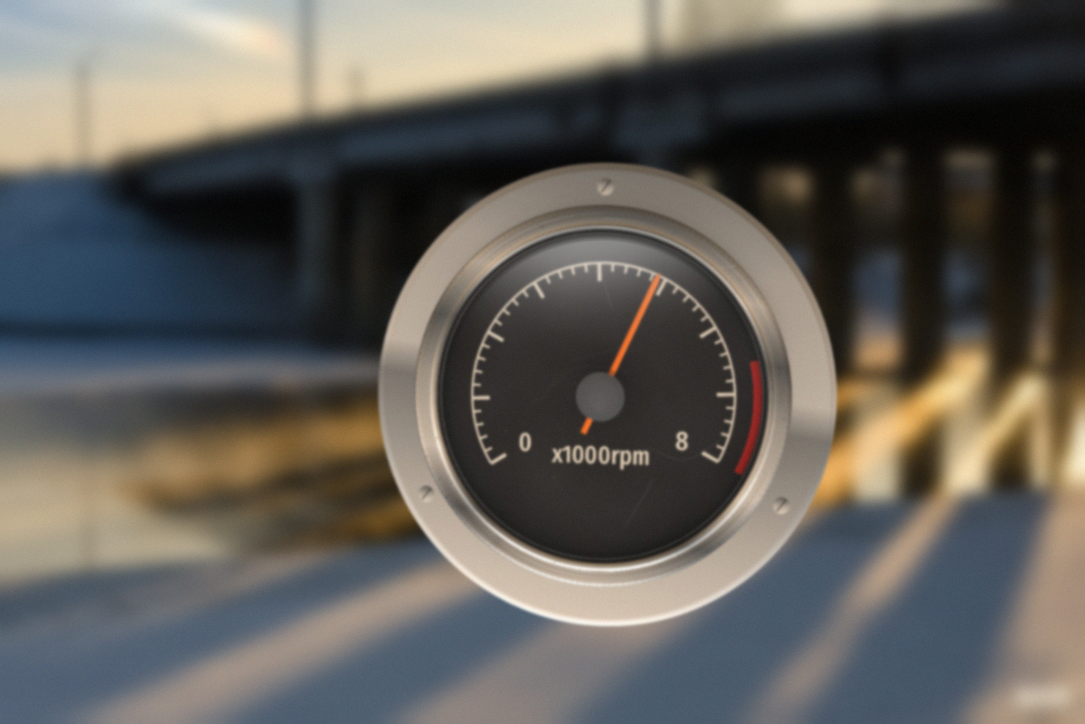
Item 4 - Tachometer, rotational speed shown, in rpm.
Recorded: 4900 rpm
